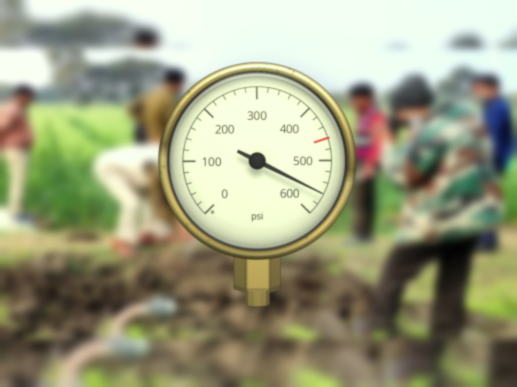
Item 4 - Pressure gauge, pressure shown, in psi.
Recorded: 560 psi
